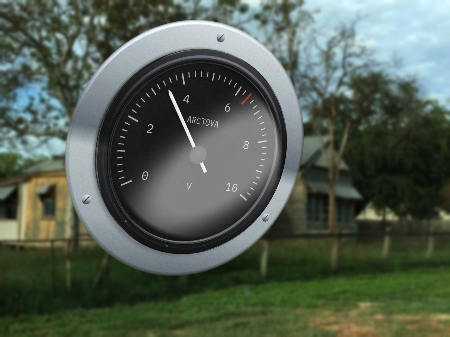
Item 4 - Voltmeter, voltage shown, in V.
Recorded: 3.4 V
